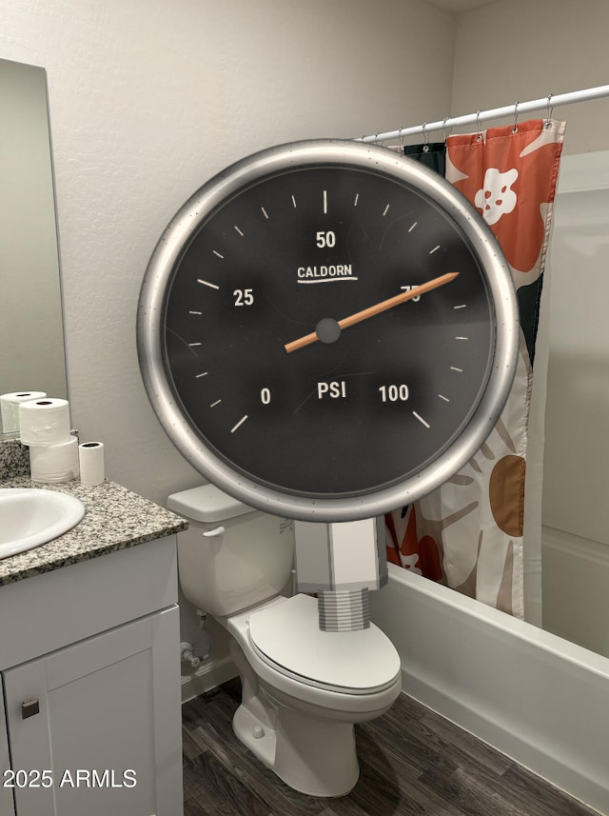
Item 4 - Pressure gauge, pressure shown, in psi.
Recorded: 75 psi
